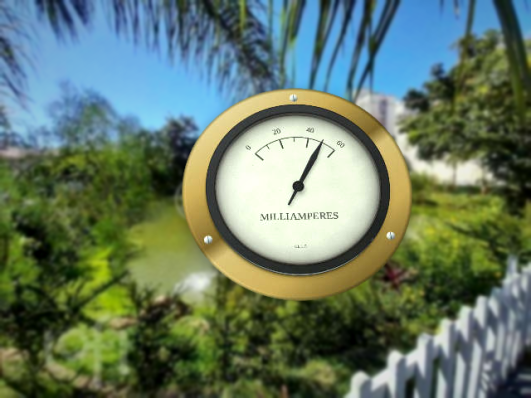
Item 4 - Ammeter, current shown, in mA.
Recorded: 50 mA
